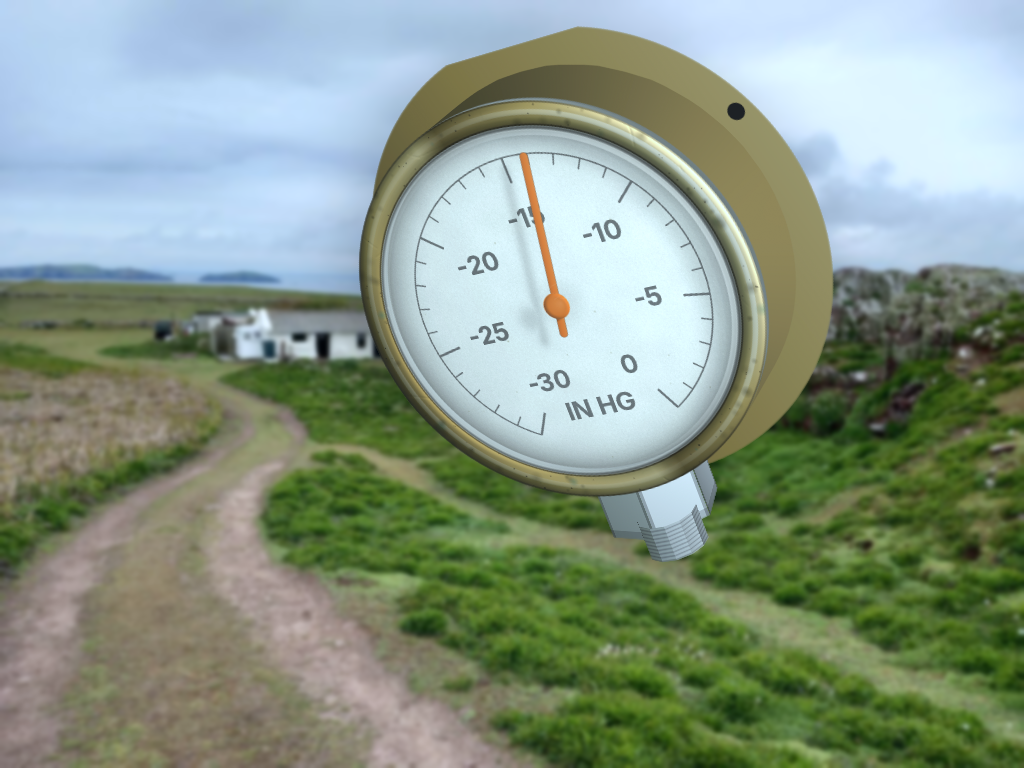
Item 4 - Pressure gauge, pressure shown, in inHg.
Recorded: -14 inHg
